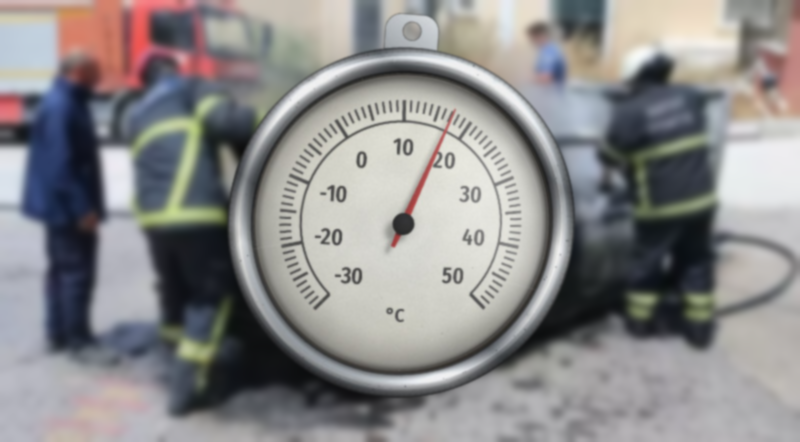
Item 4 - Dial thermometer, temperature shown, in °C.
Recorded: 17 °C
